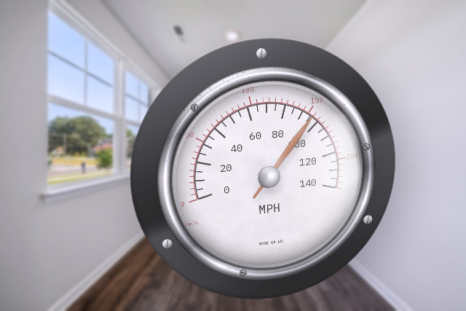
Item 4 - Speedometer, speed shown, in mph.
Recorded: 95 mph
